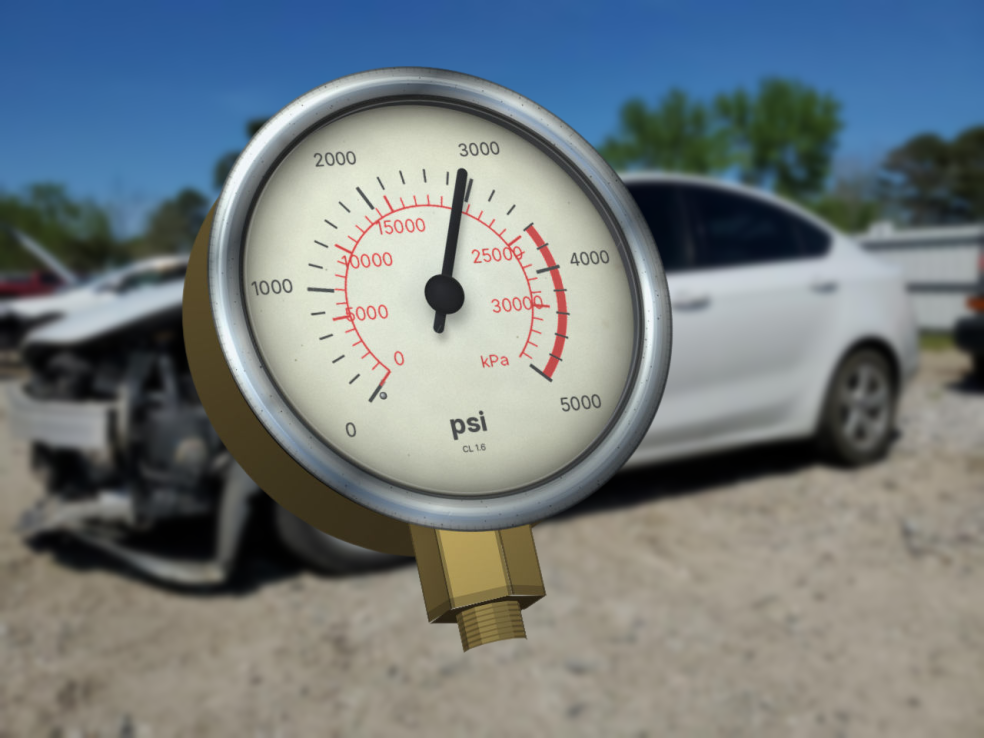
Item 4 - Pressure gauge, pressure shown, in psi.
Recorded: 2900 psi
